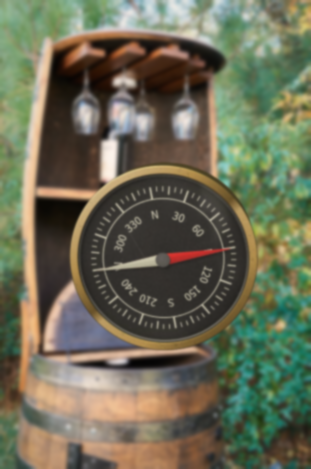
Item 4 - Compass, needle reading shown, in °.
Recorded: 90 °
